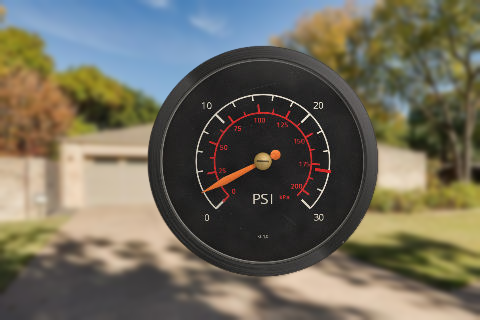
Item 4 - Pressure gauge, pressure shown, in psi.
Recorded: 2 psi
